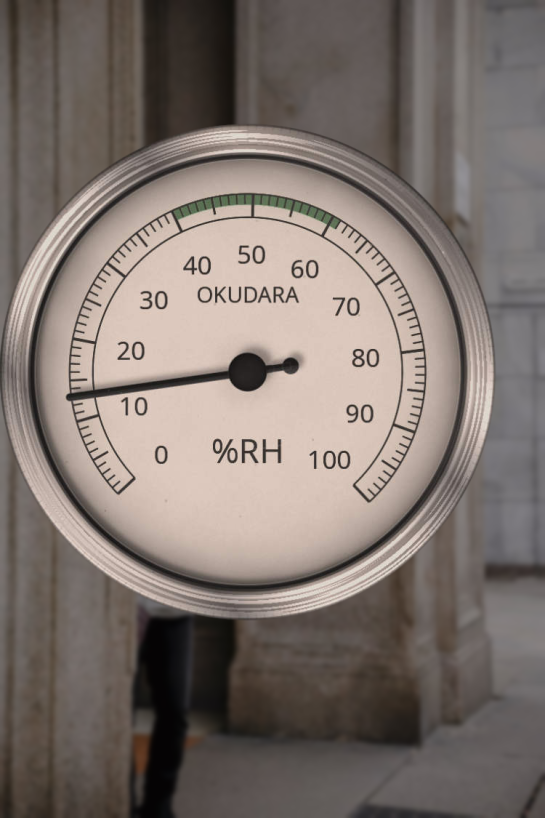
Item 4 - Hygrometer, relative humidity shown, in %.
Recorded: 13 %
